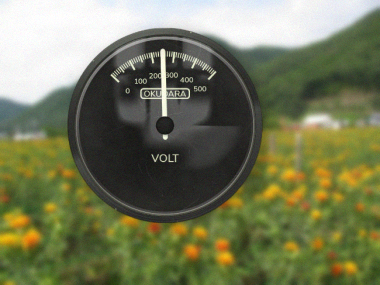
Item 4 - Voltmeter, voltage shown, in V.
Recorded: 250 V
